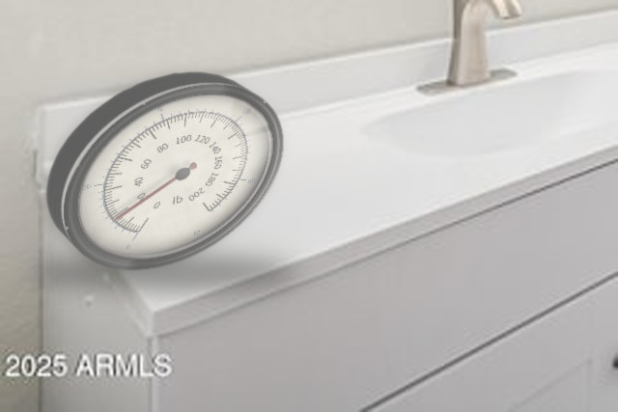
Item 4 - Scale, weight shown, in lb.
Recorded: 20 lb
